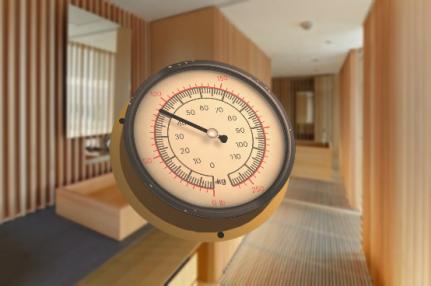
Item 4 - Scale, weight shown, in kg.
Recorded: 40 kg
